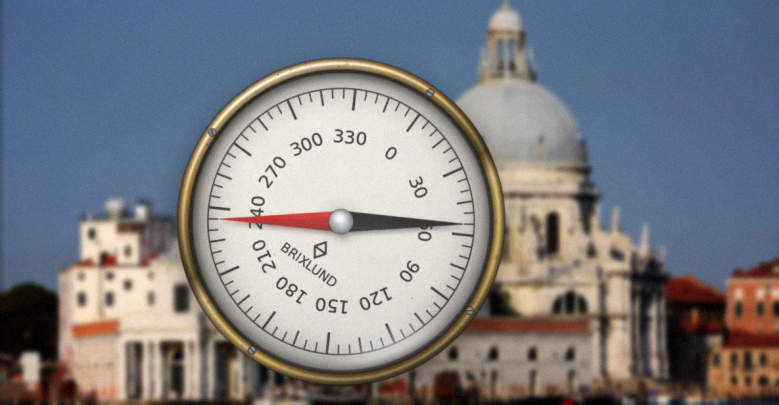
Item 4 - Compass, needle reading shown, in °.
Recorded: 235 °
